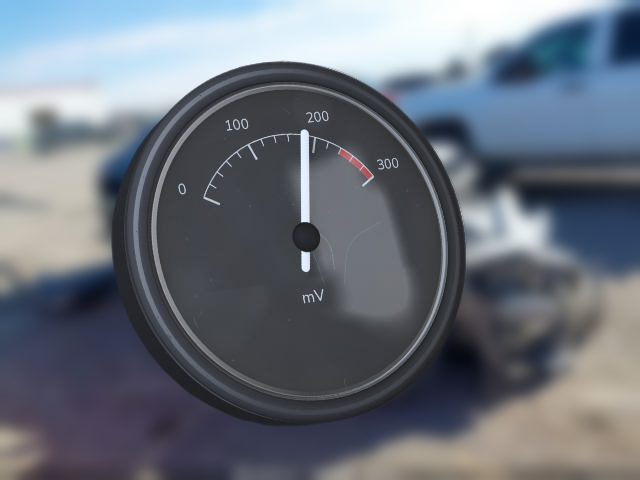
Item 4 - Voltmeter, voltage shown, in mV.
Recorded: 180 mV
